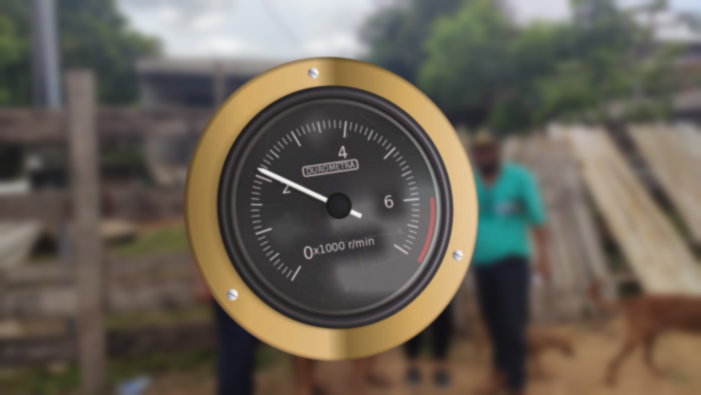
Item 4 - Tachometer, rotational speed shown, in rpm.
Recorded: 2100 rpm
